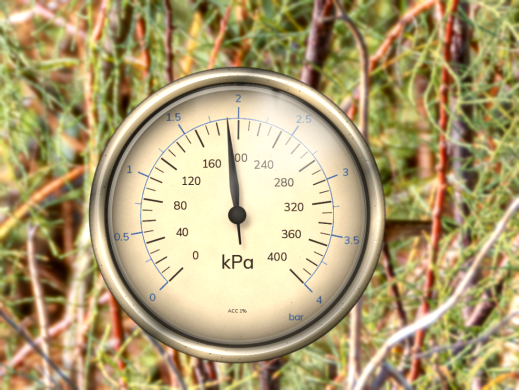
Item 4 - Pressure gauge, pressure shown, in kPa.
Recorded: 190 kPa
